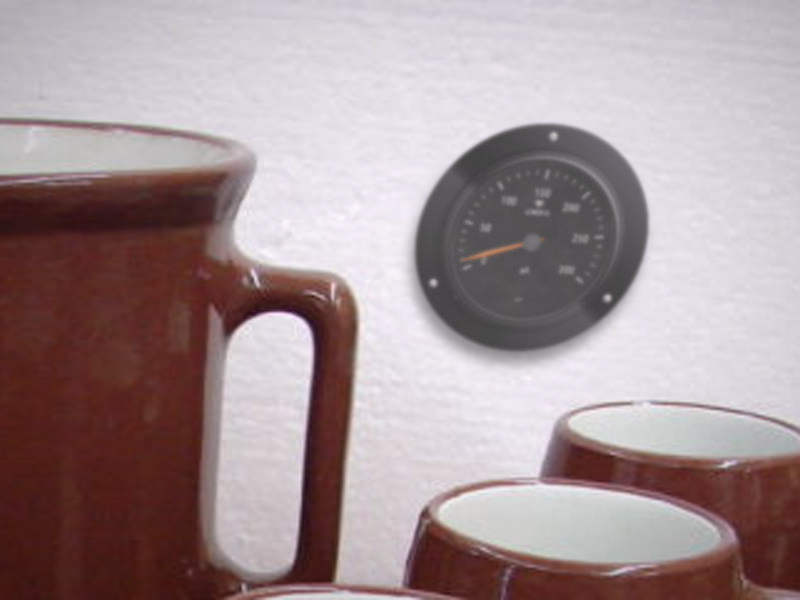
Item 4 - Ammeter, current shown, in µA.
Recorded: 10 µA
